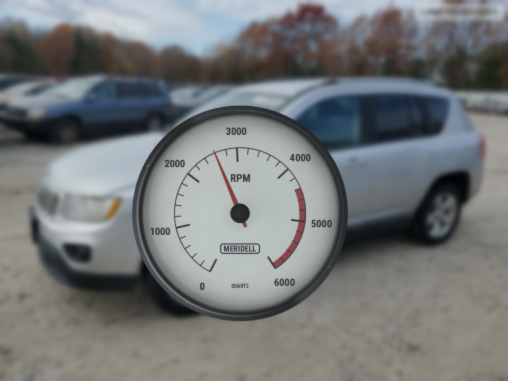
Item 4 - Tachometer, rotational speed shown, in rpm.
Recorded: 2600 rpm
